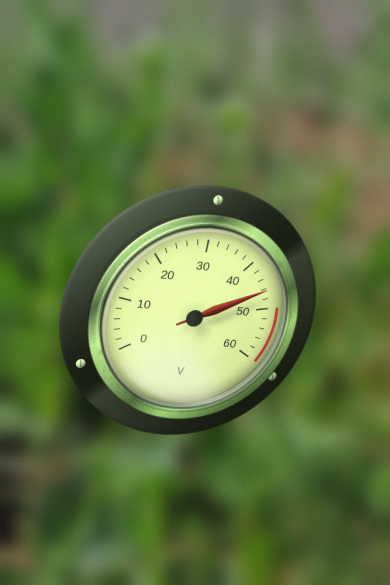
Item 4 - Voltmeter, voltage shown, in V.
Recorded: 46 V
